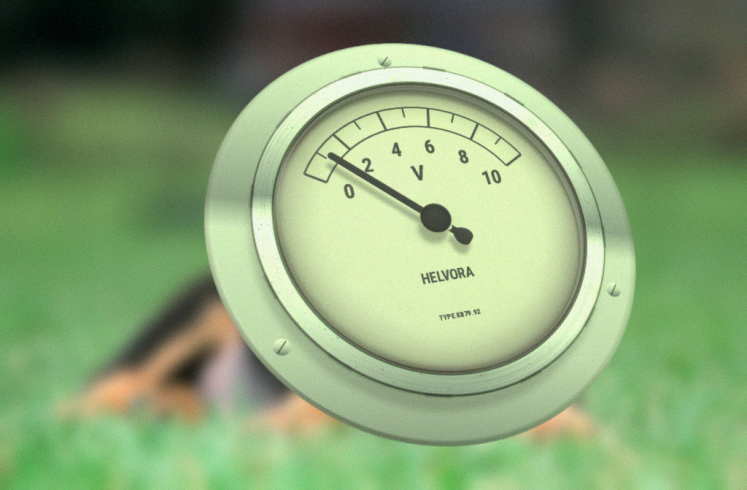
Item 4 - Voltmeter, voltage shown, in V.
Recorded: 1 V
